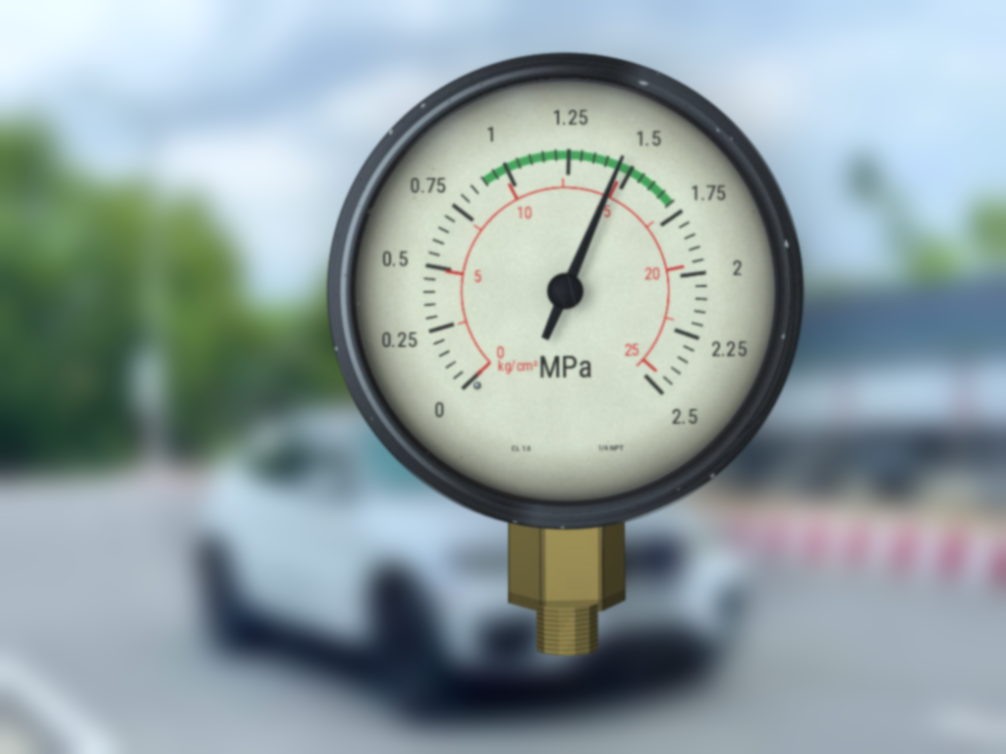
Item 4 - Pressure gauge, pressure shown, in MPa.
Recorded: 1.45 MPa
